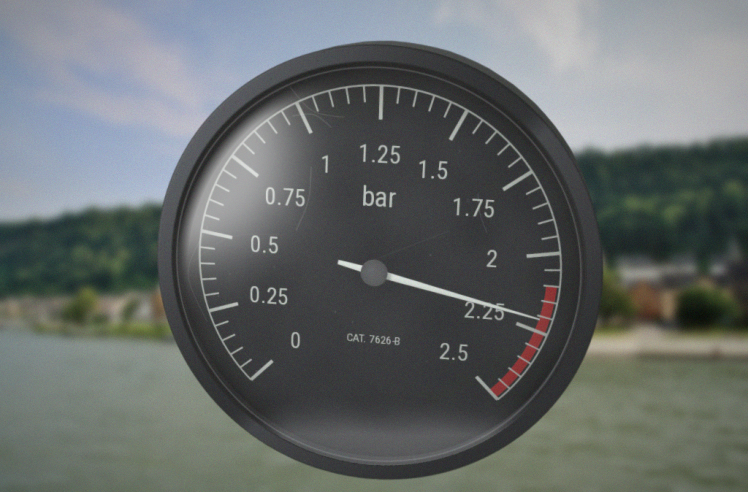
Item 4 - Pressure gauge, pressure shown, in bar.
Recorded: 2.2 bar
